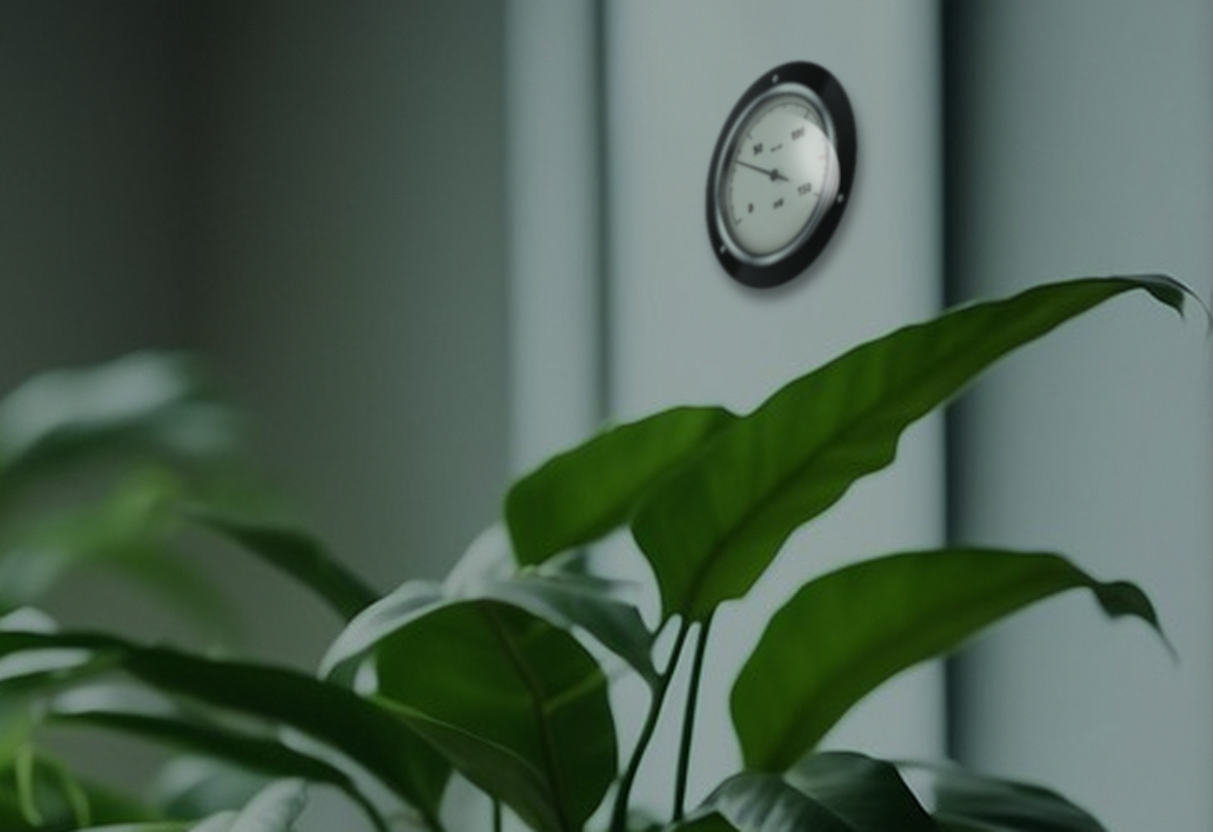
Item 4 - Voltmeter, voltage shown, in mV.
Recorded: 35 mV
